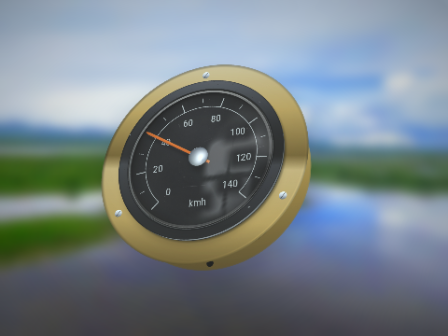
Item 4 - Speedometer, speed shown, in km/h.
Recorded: 40 km/h
